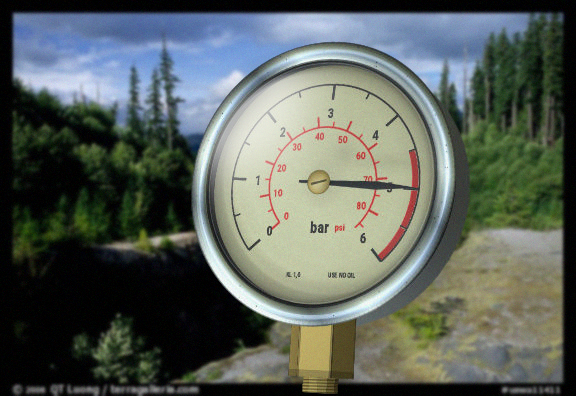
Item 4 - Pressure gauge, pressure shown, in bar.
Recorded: 5 bar
